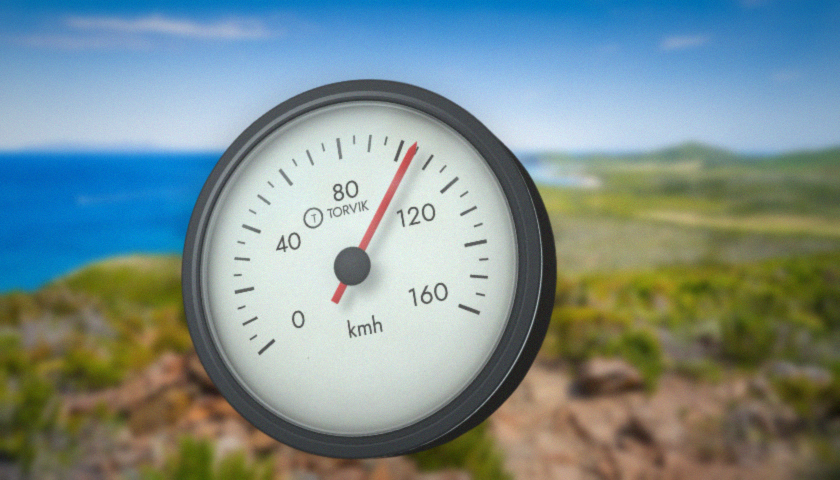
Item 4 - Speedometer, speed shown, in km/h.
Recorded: 105 km/h
